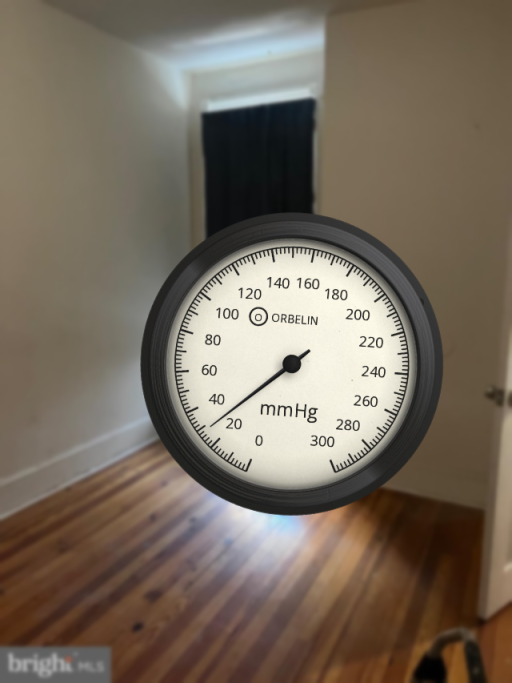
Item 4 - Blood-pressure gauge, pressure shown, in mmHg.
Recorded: 28 mmHg
